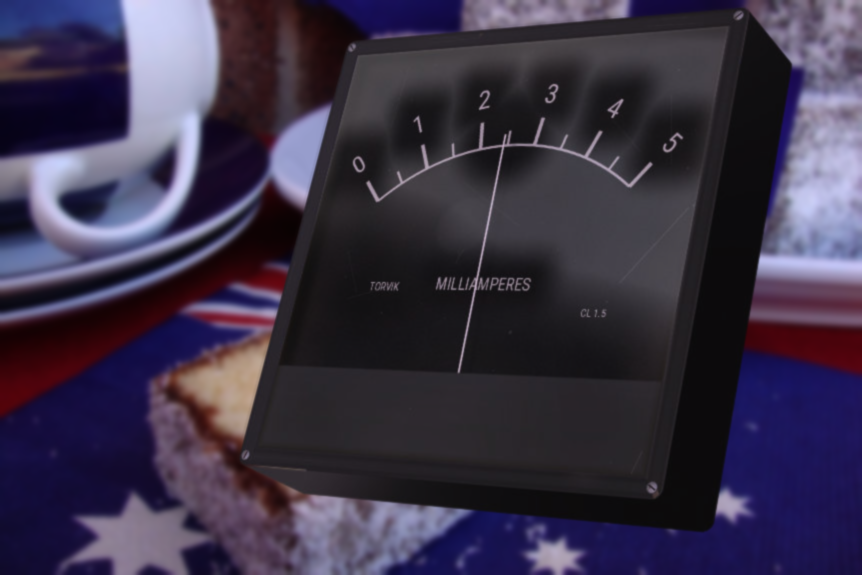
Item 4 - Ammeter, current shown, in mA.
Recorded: 2.5 mA
